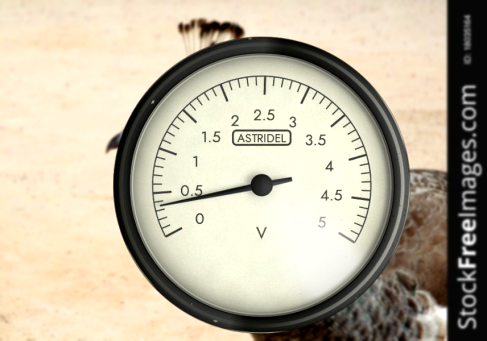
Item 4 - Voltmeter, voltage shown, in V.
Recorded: 0.35 V
